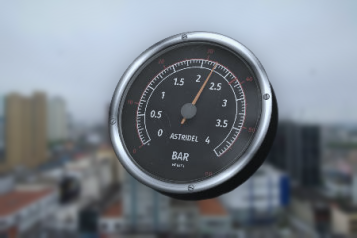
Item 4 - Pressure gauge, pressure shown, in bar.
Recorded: 2.25 bar
